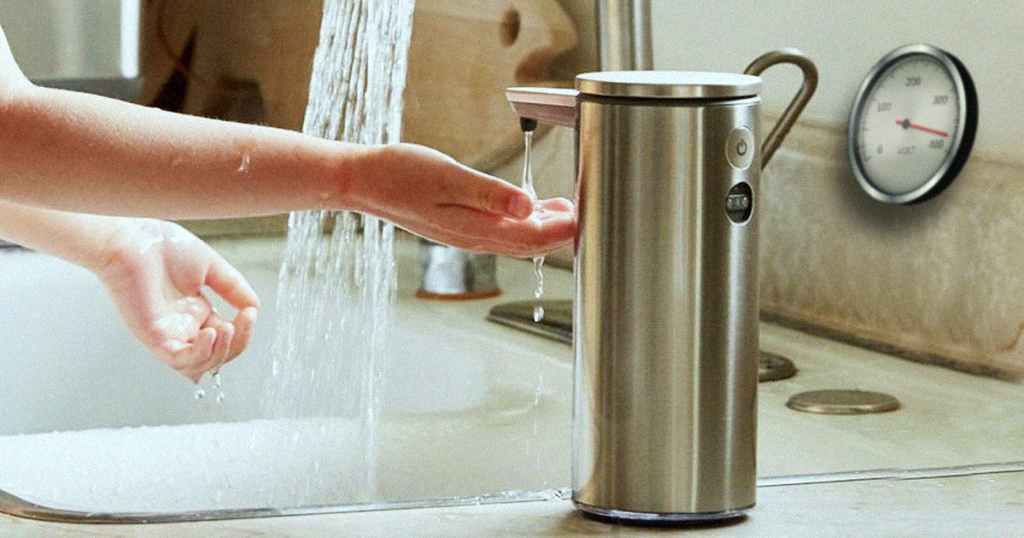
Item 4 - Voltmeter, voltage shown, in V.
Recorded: 375 V
